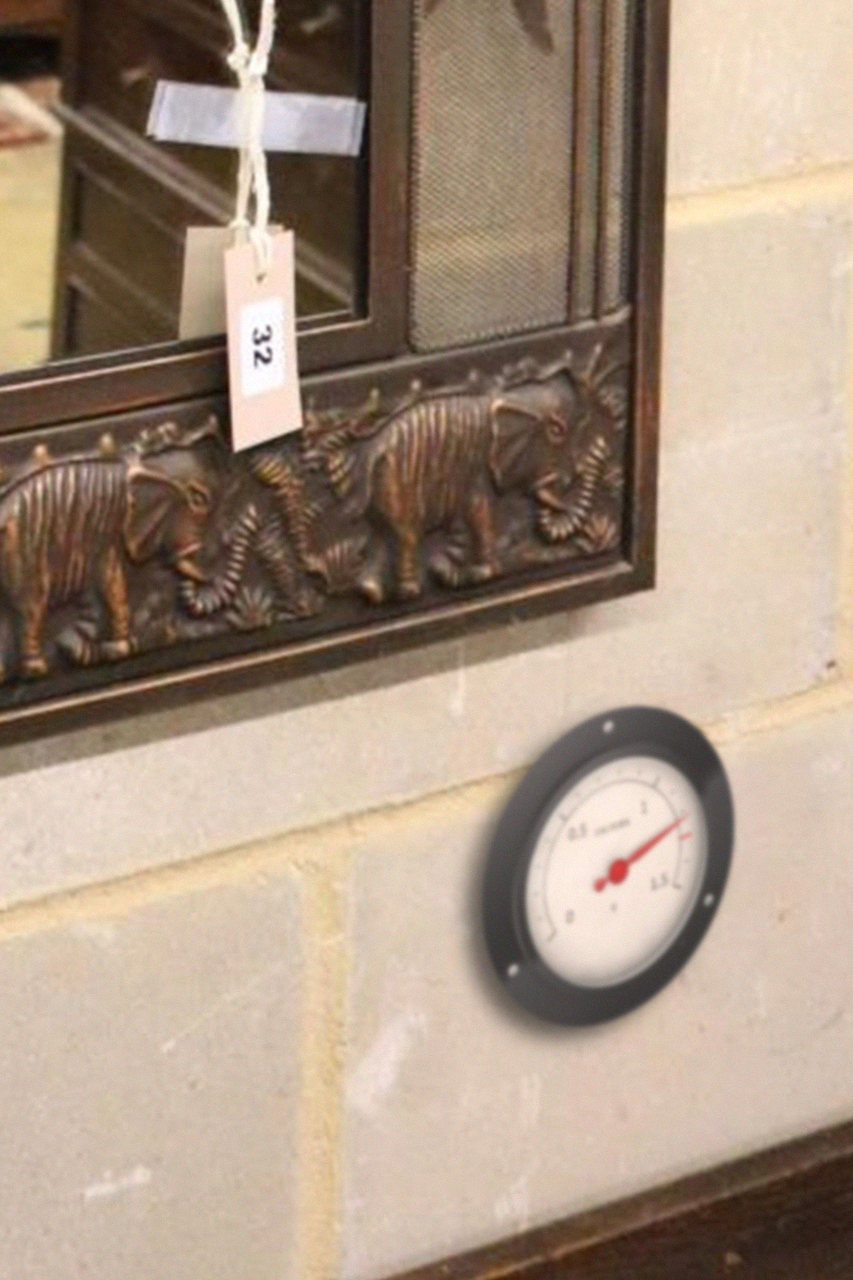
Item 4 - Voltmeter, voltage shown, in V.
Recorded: 1.2 V
